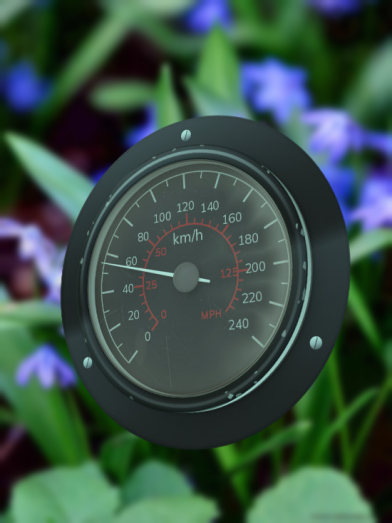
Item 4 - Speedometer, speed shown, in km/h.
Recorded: 55 km/h
